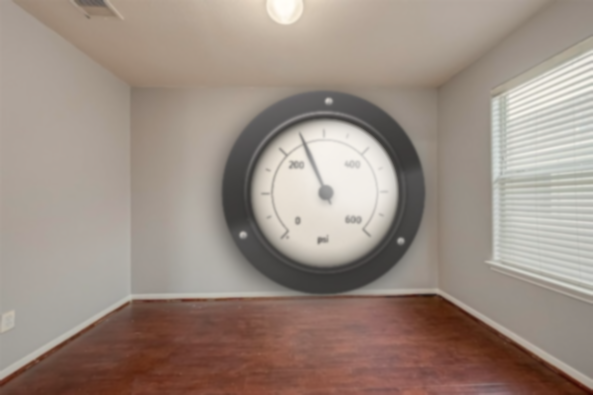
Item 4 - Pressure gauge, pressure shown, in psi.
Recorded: 250 psi
